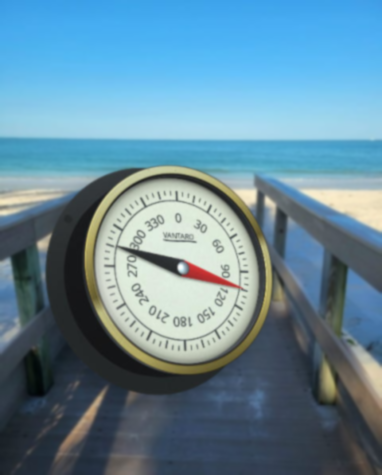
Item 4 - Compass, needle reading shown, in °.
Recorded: 105 °
